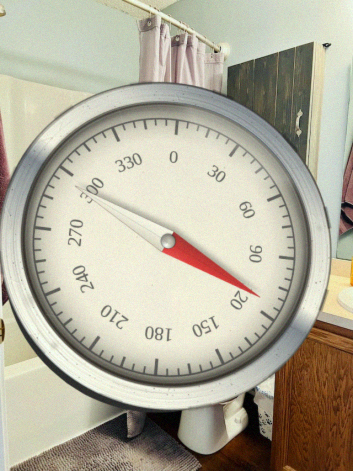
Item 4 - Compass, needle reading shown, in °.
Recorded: 115 °
